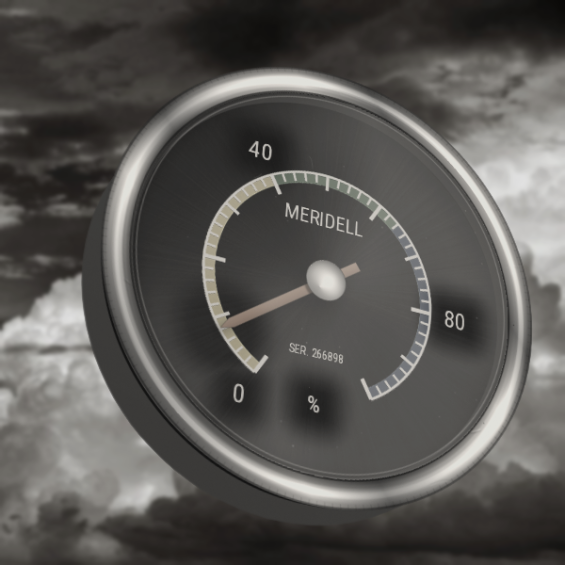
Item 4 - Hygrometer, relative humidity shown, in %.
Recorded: 8 %
